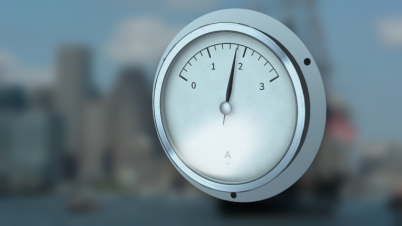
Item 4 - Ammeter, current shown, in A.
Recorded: 1.8 A
